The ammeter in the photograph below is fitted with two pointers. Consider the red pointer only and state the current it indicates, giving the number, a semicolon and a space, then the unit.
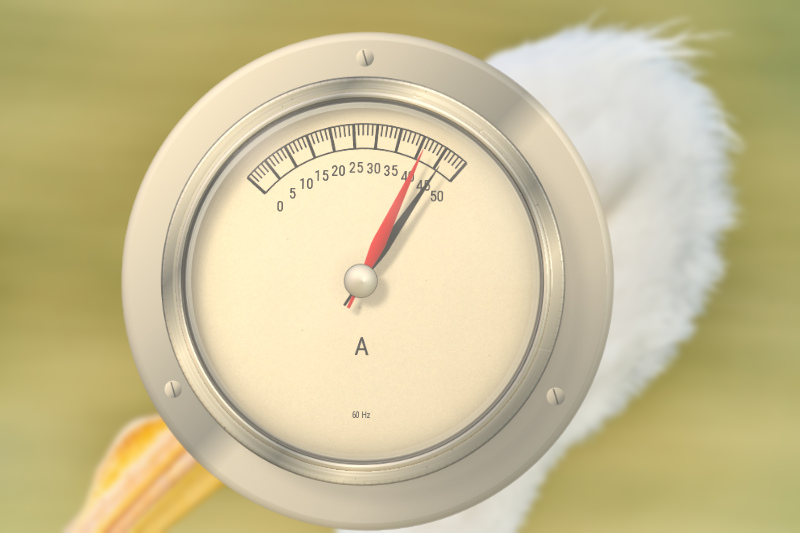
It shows 41; A
